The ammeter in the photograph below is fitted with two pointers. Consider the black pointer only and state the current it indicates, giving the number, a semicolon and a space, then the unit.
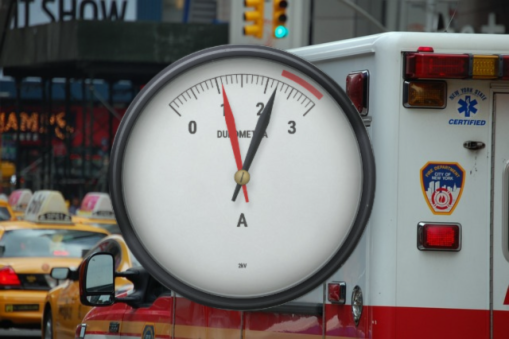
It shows 2.2; A
